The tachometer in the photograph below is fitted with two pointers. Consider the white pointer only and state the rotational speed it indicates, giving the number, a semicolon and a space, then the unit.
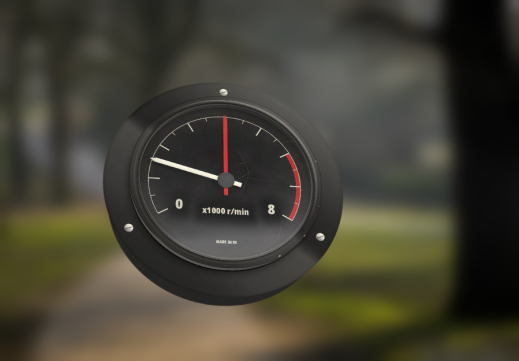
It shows 1500; rpm
